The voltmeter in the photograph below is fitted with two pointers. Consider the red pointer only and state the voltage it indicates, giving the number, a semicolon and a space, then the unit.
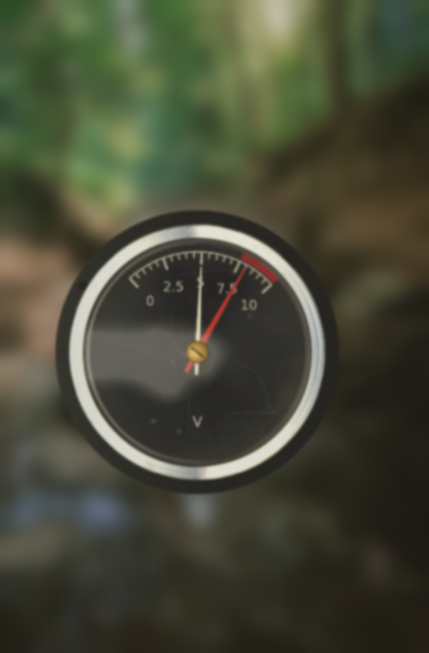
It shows 8; V
